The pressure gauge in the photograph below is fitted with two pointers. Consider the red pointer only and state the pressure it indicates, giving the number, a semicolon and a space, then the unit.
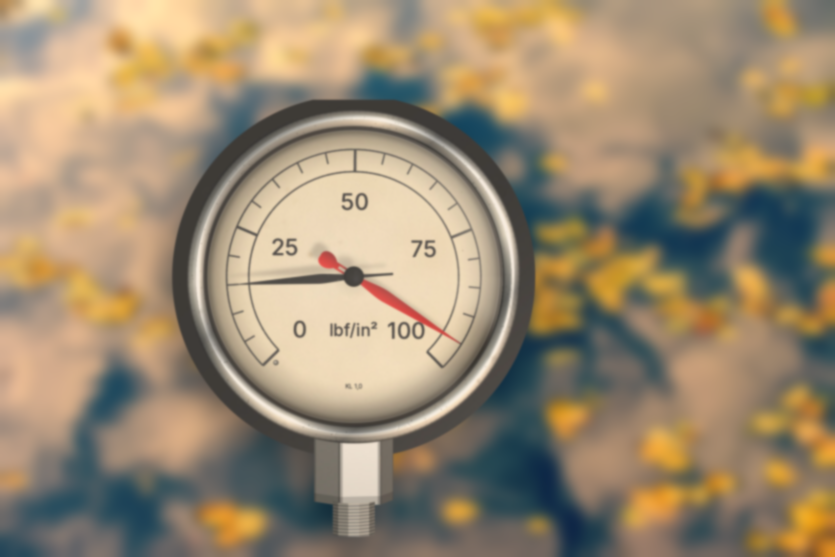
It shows 95; psi
